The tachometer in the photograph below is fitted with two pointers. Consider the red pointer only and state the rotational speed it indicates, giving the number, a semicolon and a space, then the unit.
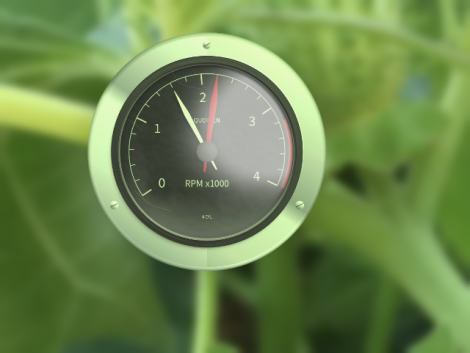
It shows 2200; rpm
